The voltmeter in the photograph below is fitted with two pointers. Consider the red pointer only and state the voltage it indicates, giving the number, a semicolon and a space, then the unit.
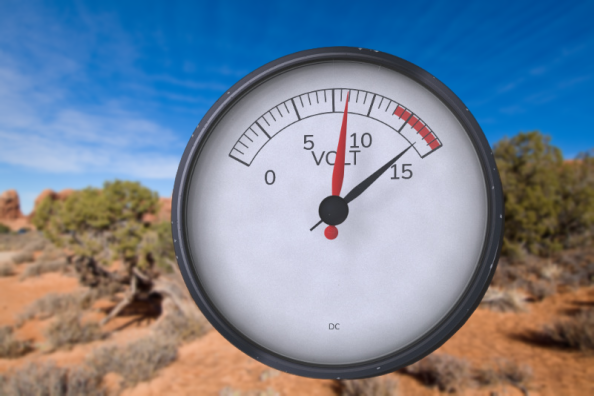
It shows 8.5; V
